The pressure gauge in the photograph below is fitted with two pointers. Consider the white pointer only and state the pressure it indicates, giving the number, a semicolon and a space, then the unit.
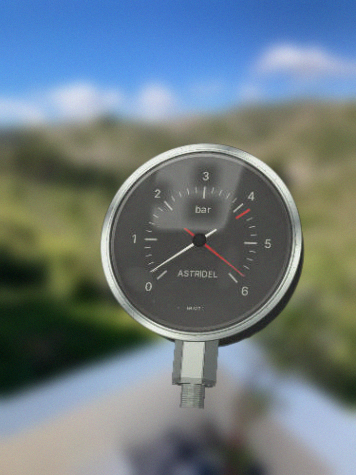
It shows 0.2; bar
